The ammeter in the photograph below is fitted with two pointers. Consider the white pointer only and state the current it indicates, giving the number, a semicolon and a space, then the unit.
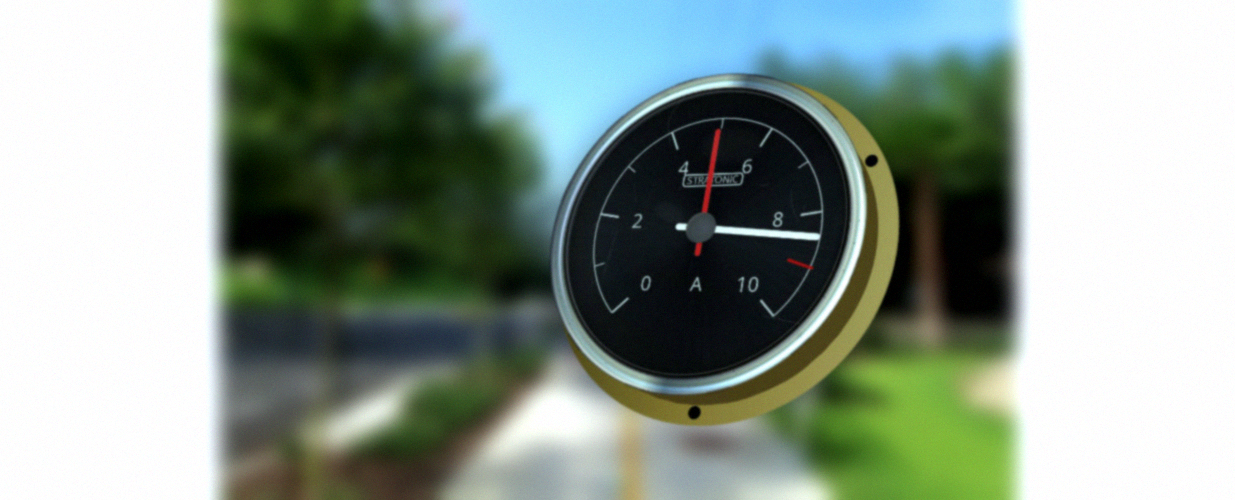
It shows 8.5; A
